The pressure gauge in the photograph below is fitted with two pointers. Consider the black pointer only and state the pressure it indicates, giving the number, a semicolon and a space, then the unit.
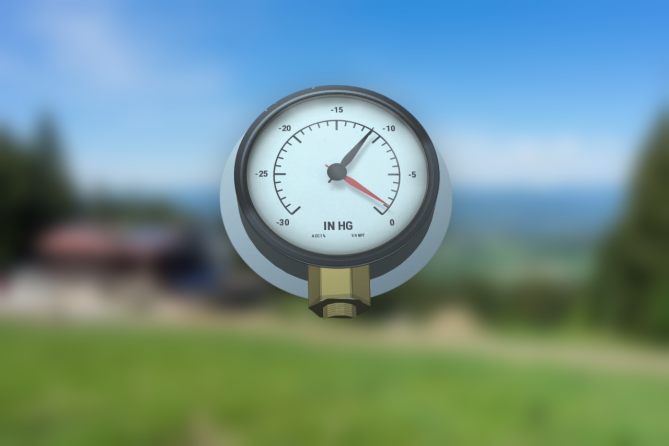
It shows -11; inHg
